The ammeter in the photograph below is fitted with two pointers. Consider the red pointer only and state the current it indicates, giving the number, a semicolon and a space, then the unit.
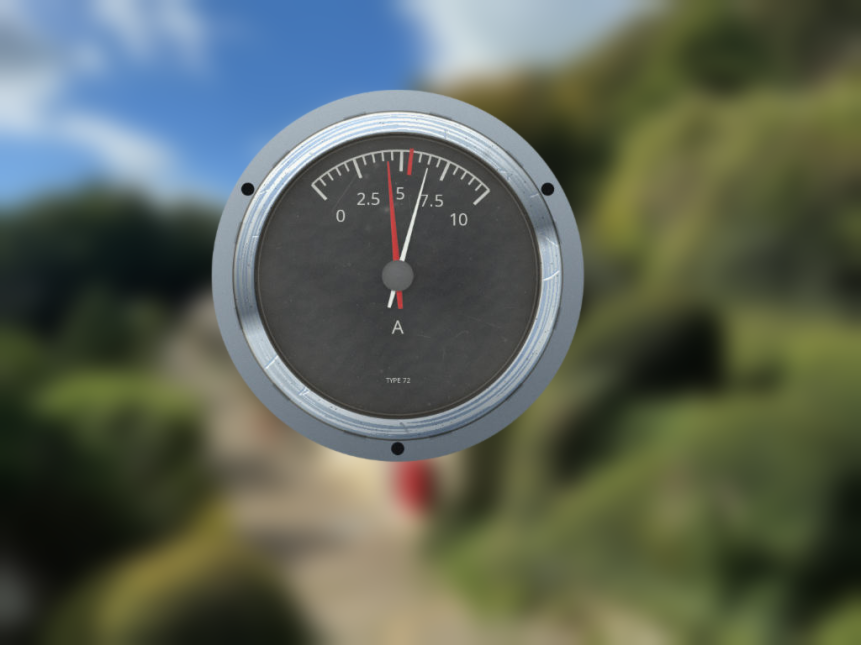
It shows 4.25; A
